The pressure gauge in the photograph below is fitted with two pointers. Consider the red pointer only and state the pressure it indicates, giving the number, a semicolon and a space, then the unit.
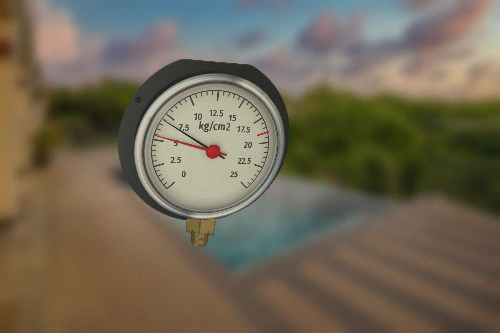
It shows 5.5; kg/cm²
